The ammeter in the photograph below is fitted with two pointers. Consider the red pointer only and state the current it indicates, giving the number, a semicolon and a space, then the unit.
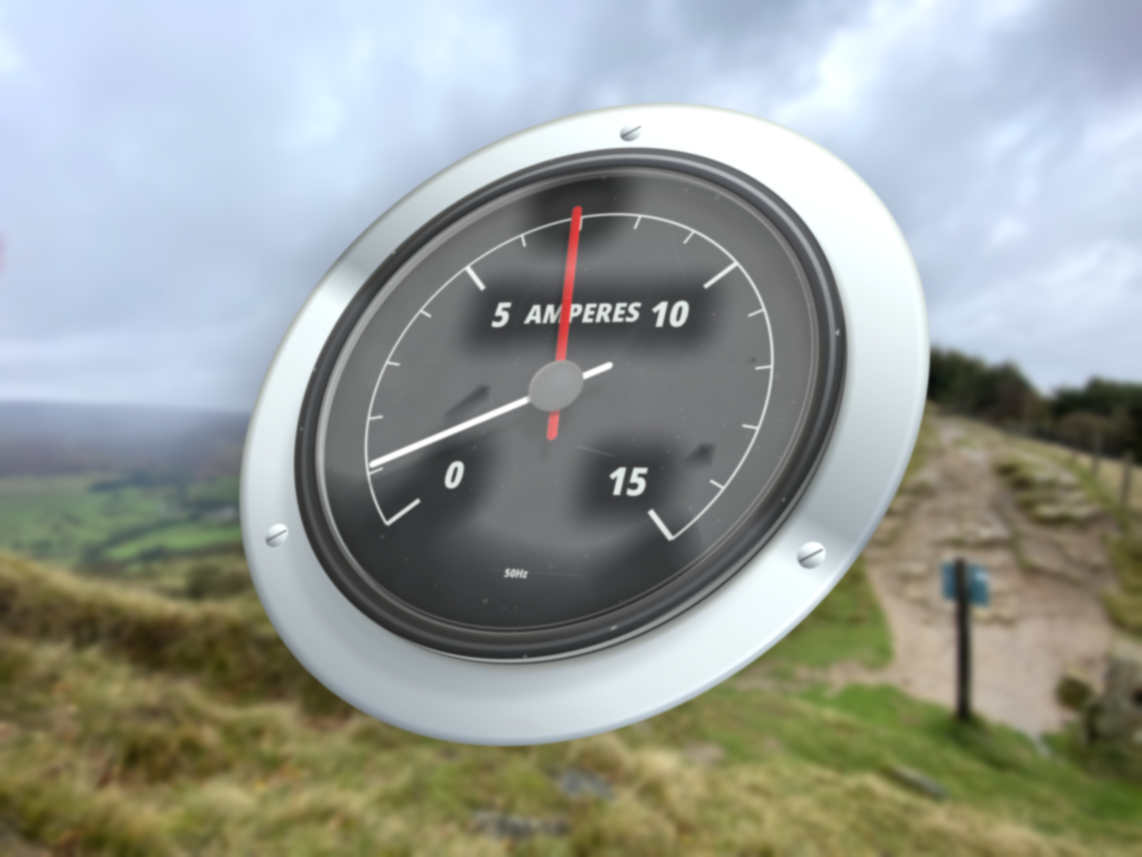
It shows 7; A
